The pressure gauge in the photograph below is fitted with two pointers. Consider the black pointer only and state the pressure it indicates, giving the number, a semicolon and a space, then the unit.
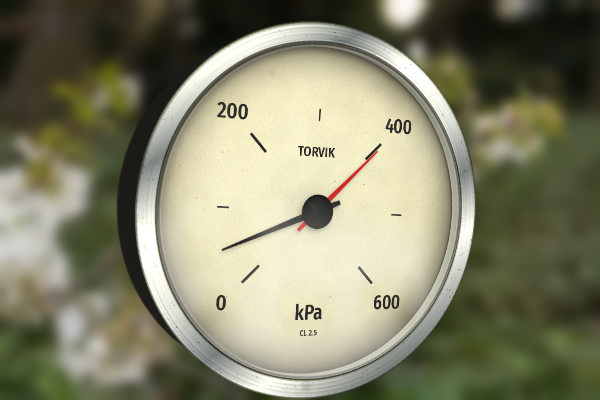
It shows 50; kPa
